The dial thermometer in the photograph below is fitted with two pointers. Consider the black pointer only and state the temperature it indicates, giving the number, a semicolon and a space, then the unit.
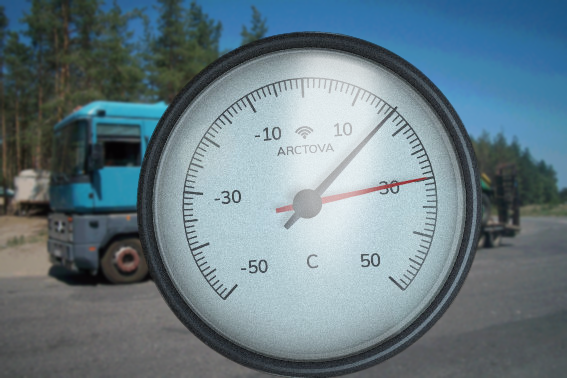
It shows 17; °C
